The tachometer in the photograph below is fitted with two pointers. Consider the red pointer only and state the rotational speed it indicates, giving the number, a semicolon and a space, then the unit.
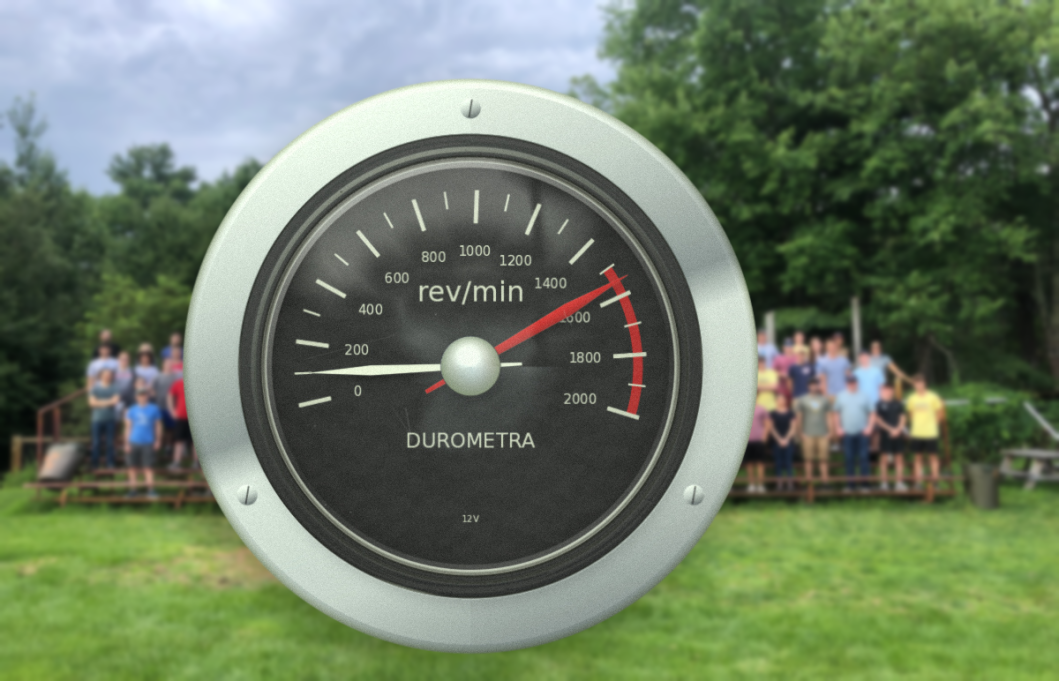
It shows 1550; rpm
